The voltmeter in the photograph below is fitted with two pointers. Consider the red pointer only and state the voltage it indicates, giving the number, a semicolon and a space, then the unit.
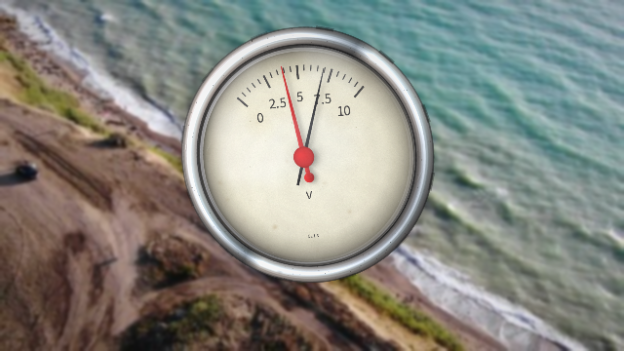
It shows 4; V
